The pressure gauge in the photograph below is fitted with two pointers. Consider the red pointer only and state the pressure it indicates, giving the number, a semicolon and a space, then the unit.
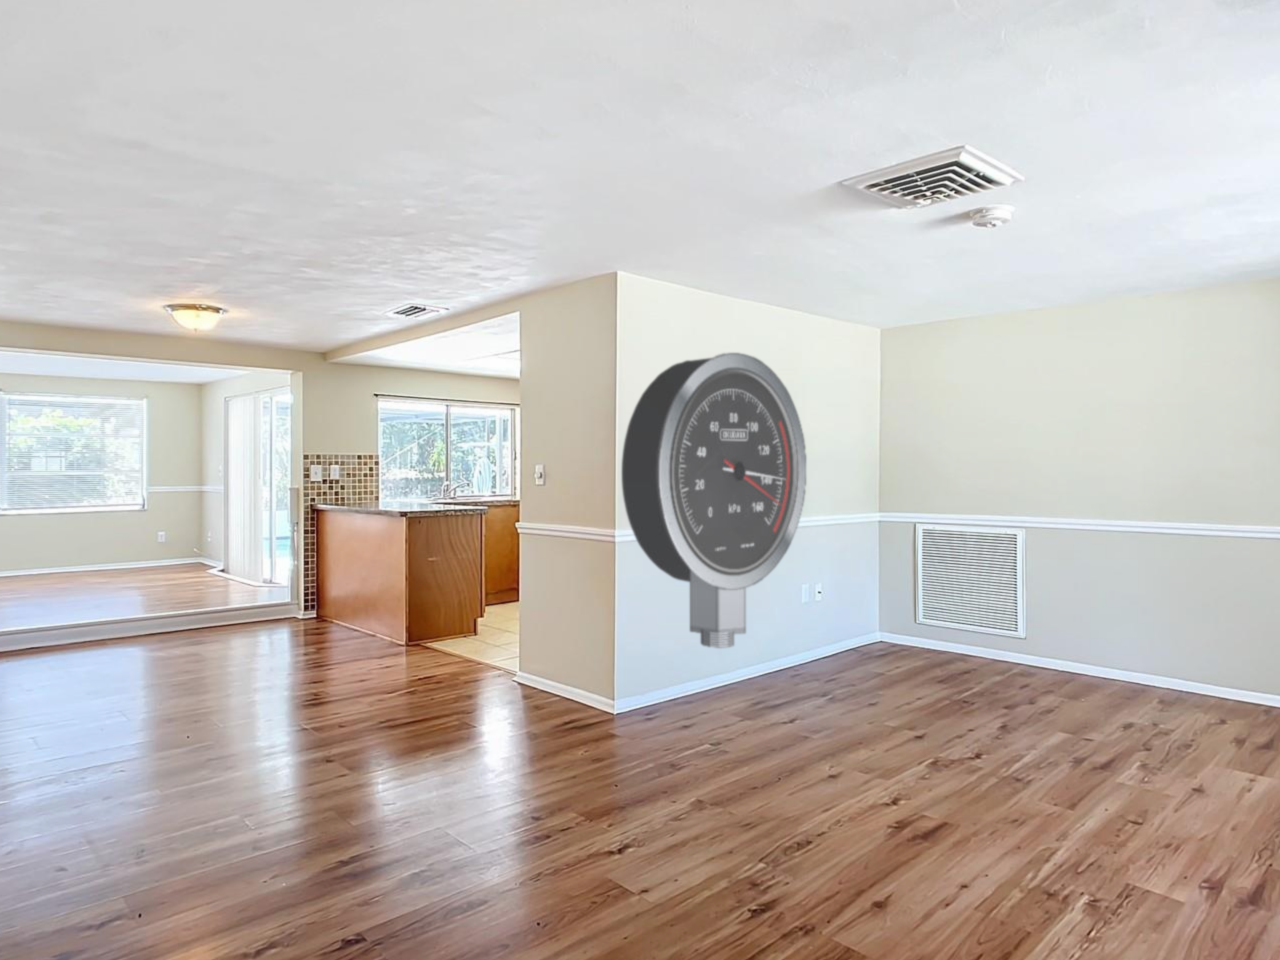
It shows 150; kPa
